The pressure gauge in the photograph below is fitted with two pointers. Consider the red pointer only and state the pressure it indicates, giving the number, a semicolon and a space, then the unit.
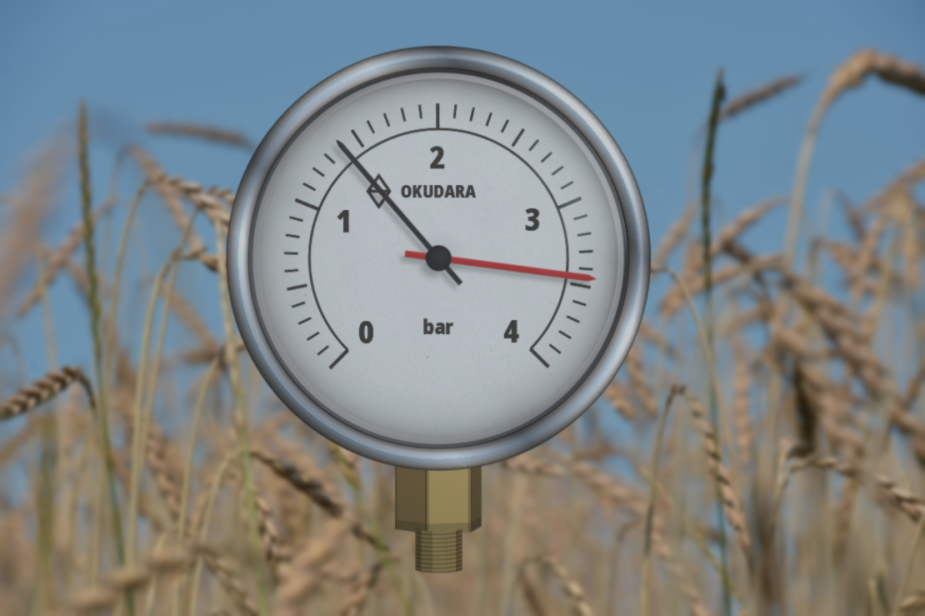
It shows 3.45; bar
